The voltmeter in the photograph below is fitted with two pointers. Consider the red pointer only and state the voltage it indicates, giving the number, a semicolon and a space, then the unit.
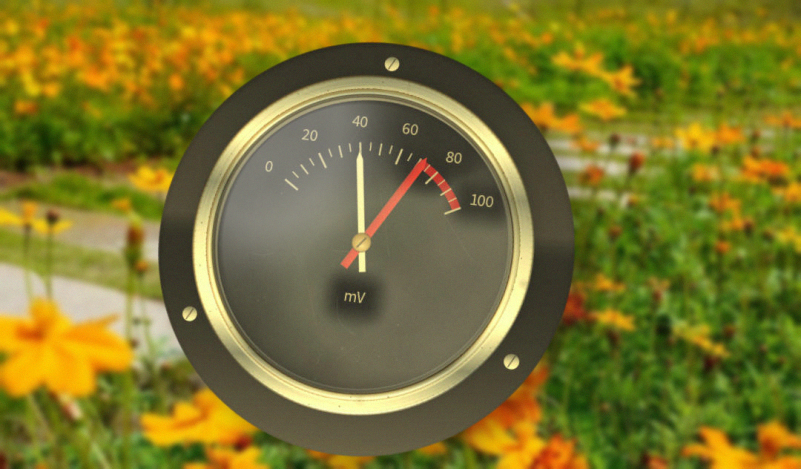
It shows 72.5; mV
